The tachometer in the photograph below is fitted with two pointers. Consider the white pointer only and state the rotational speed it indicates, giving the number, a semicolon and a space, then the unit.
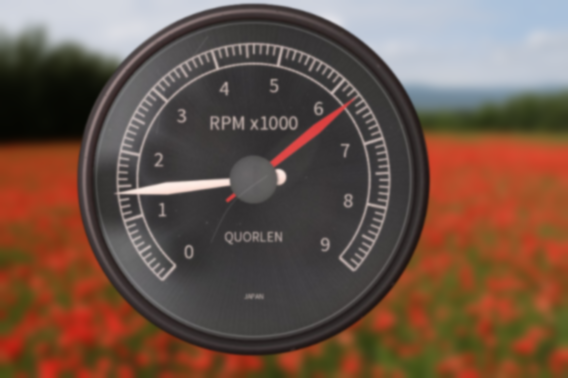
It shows 1400; rpm
